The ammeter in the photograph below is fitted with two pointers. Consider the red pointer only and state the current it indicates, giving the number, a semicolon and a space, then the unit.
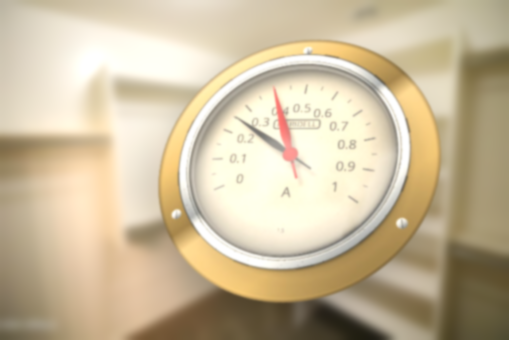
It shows 0.4; A
